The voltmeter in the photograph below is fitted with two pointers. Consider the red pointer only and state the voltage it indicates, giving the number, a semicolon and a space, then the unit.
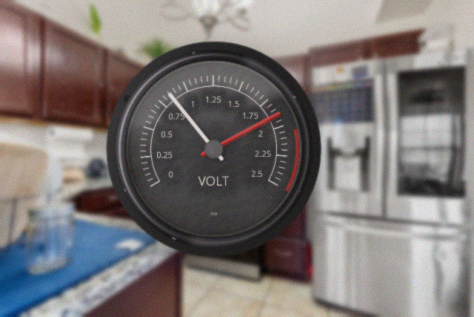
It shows 1.9; V
